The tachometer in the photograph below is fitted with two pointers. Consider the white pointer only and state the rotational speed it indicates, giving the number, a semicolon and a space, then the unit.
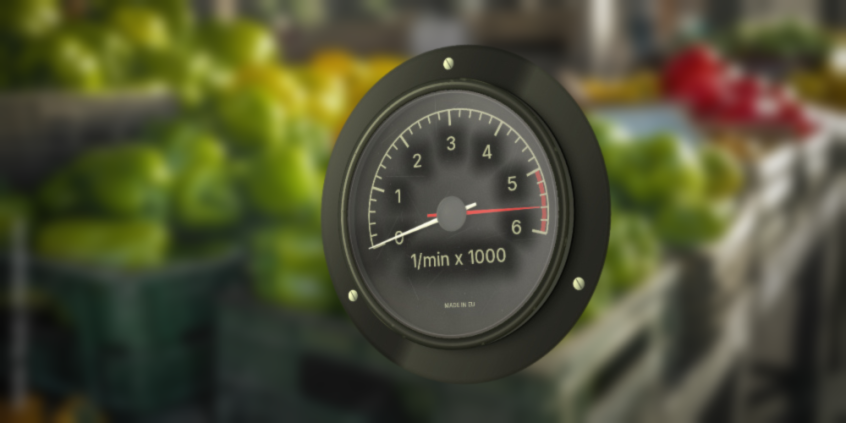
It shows 0; rpm
